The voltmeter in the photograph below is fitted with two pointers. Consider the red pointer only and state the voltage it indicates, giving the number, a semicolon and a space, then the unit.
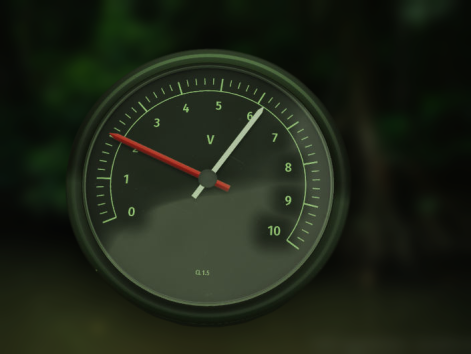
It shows 2; V
